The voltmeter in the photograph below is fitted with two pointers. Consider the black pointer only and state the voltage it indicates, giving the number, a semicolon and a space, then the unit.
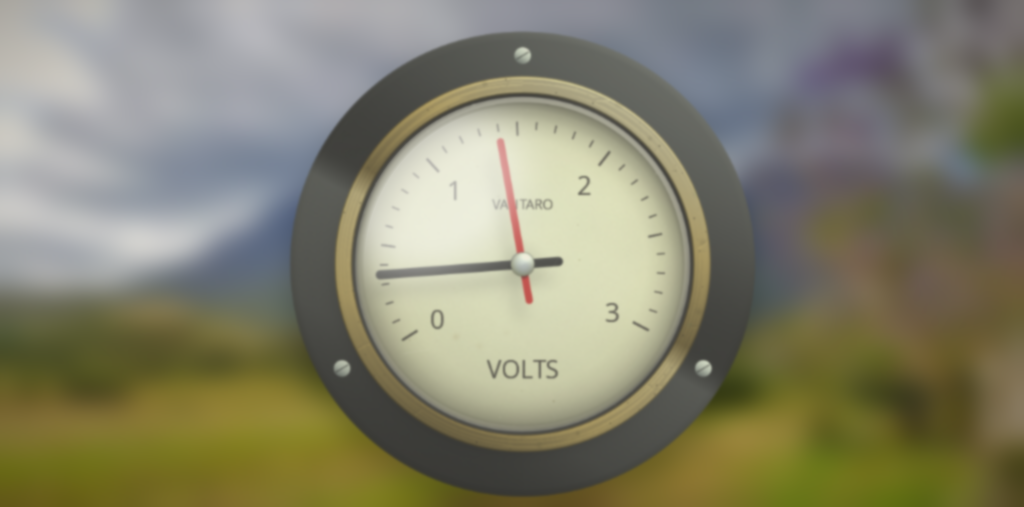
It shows 0.35; V
